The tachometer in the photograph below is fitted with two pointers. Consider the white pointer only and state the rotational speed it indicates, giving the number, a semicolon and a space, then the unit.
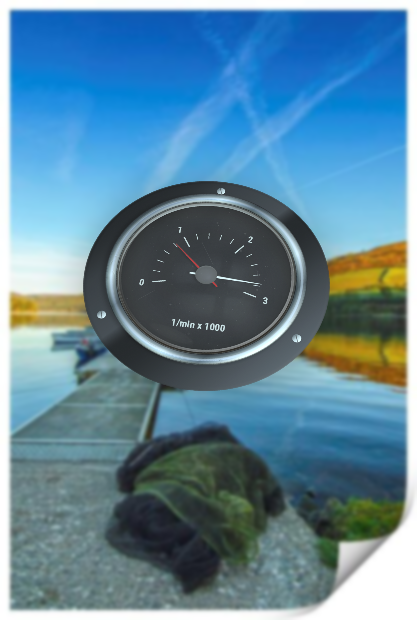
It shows 2800; rpm
